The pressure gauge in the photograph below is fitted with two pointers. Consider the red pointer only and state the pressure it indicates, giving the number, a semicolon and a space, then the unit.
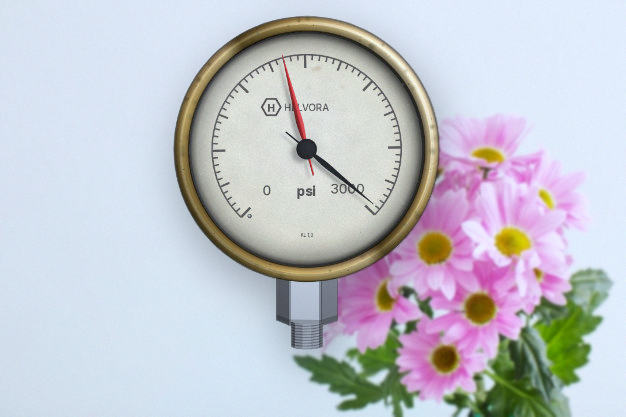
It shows 1350; psi
